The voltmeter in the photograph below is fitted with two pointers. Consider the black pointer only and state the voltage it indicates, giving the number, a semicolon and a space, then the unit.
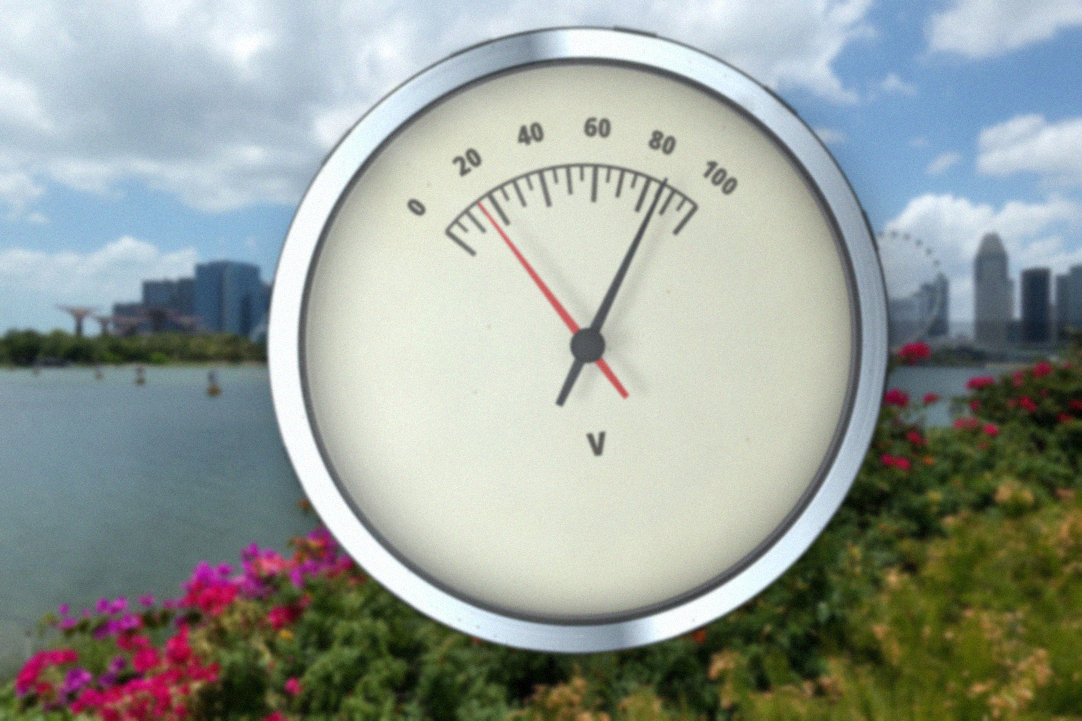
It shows 85; V
